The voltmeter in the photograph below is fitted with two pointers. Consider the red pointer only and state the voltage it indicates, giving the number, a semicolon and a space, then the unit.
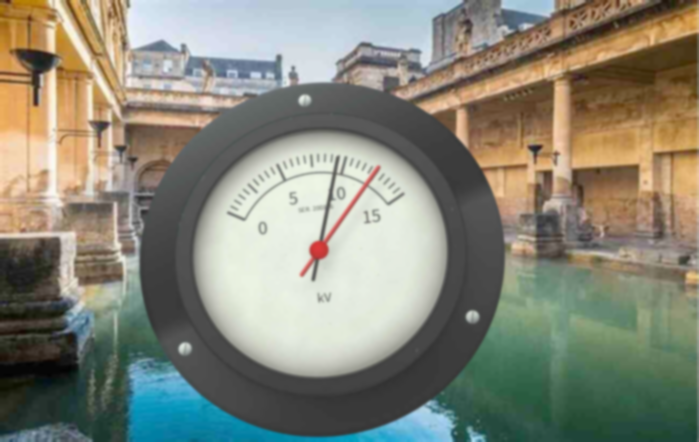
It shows 12.5; kV
